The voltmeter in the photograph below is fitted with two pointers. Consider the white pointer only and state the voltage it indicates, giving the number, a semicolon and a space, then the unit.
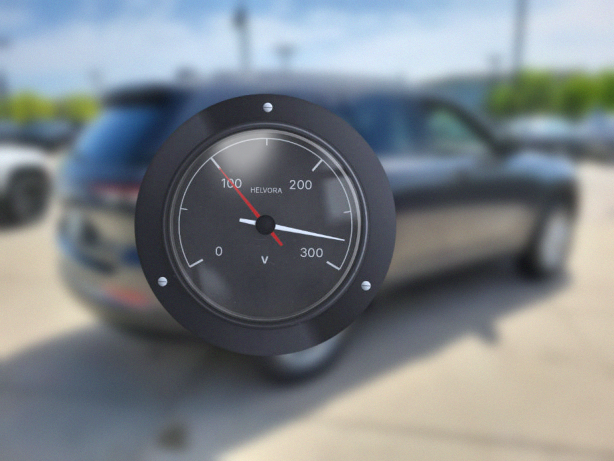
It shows 275; V
